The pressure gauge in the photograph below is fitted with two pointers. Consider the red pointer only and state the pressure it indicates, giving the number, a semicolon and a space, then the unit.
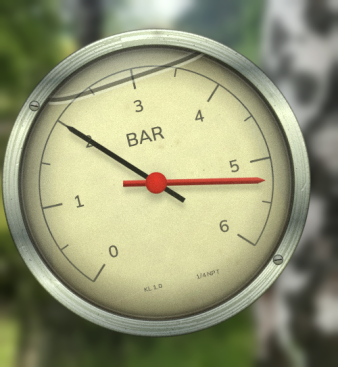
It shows 5.25; bar
